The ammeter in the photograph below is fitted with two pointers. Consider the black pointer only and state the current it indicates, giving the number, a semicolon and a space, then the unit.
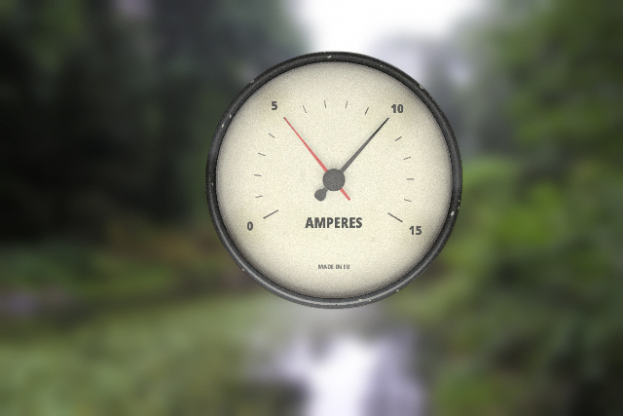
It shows 10; A
